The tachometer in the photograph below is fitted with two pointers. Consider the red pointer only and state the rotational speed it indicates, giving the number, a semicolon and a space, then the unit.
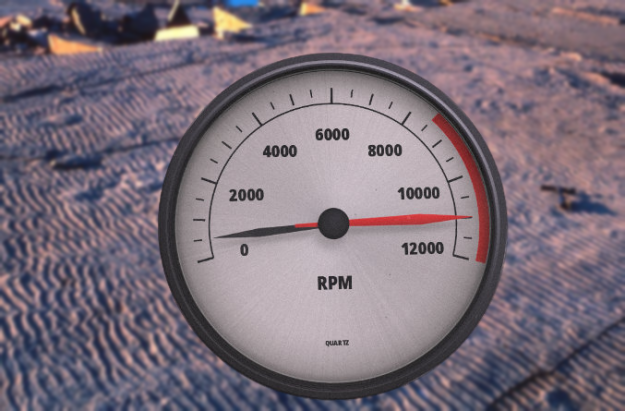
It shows 11000; rpm
